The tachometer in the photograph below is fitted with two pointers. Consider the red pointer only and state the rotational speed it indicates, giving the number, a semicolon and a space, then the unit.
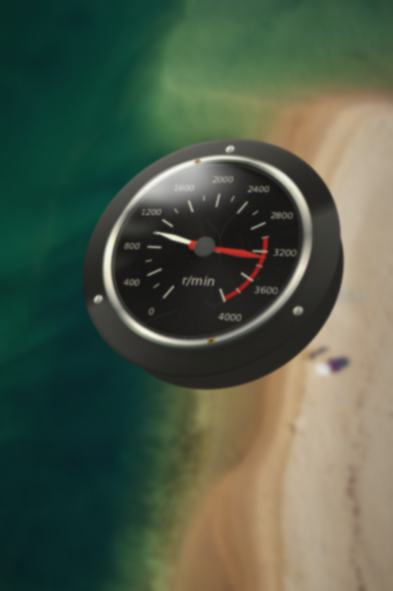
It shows 3300; rpm
